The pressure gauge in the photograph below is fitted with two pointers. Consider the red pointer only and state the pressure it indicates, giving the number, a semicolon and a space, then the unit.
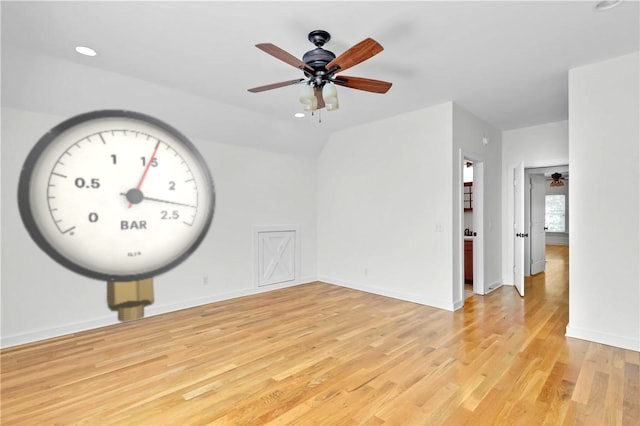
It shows 1.5; bar
